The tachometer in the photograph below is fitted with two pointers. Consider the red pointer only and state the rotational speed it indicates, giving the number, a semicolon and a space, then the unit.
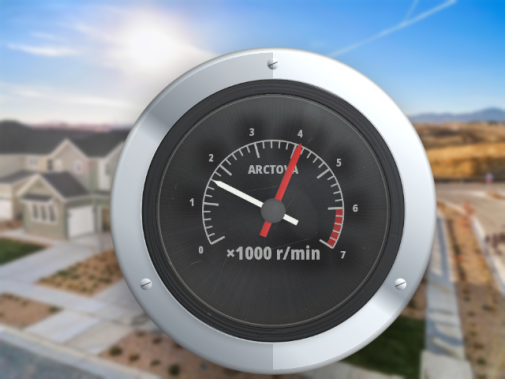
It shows 4100; rpm
